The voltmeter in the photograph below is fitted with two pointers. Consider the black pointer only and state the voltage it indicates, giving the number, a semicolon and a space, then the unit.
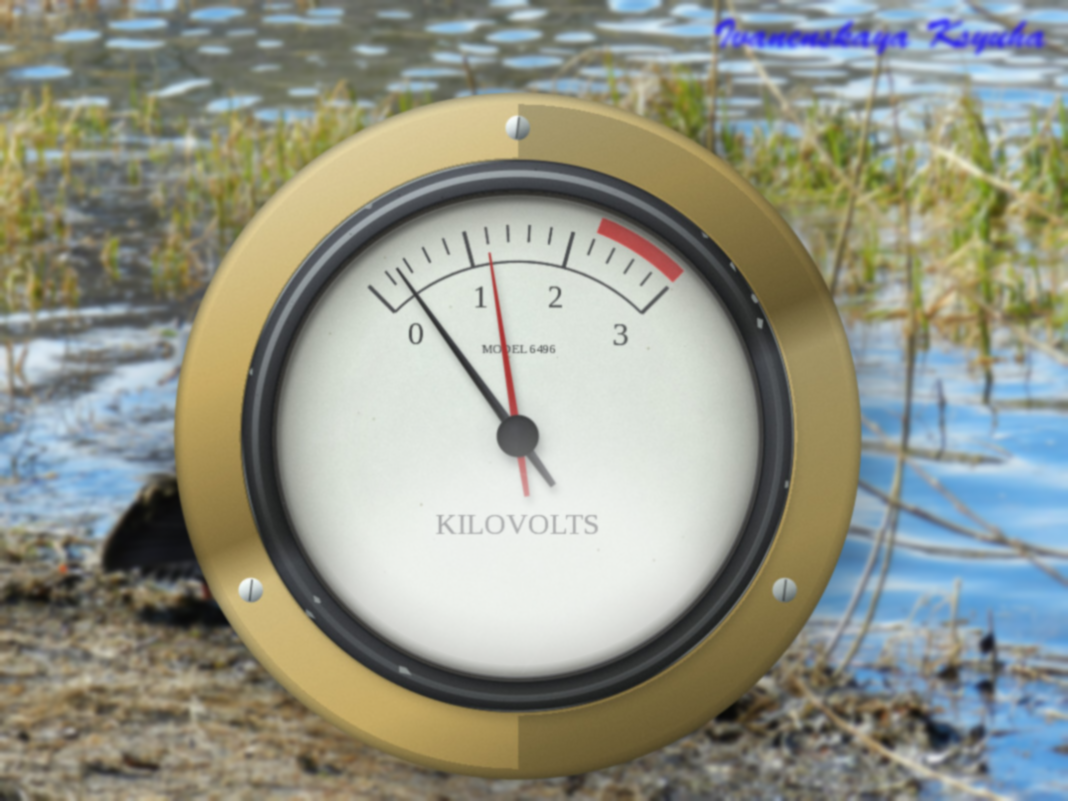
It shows 0.3; kV
